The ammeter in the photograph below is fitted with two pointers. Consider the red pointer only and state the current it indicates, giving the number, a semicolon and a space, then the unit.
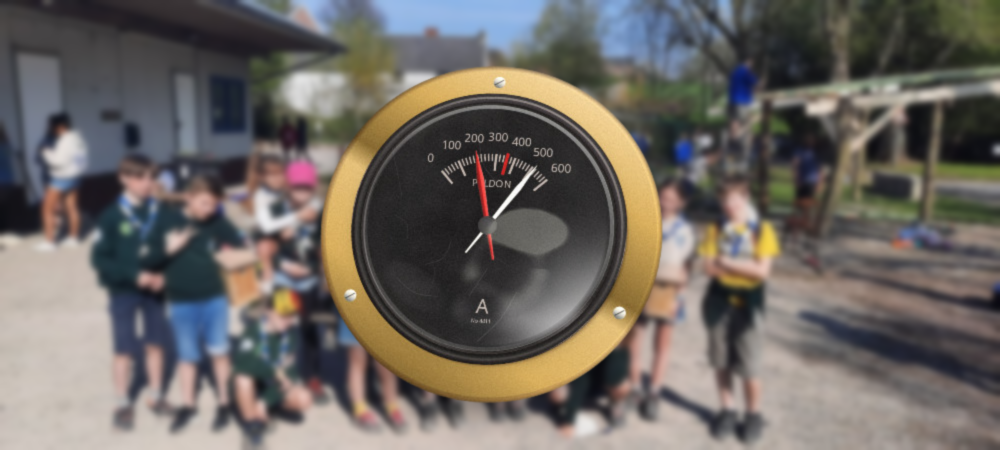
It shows 200; A
